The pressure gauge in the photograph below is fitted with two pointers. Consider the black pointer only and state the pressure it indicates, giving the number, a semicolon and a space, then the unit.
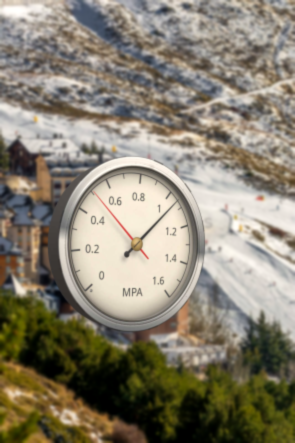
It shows 1.05; MPa
